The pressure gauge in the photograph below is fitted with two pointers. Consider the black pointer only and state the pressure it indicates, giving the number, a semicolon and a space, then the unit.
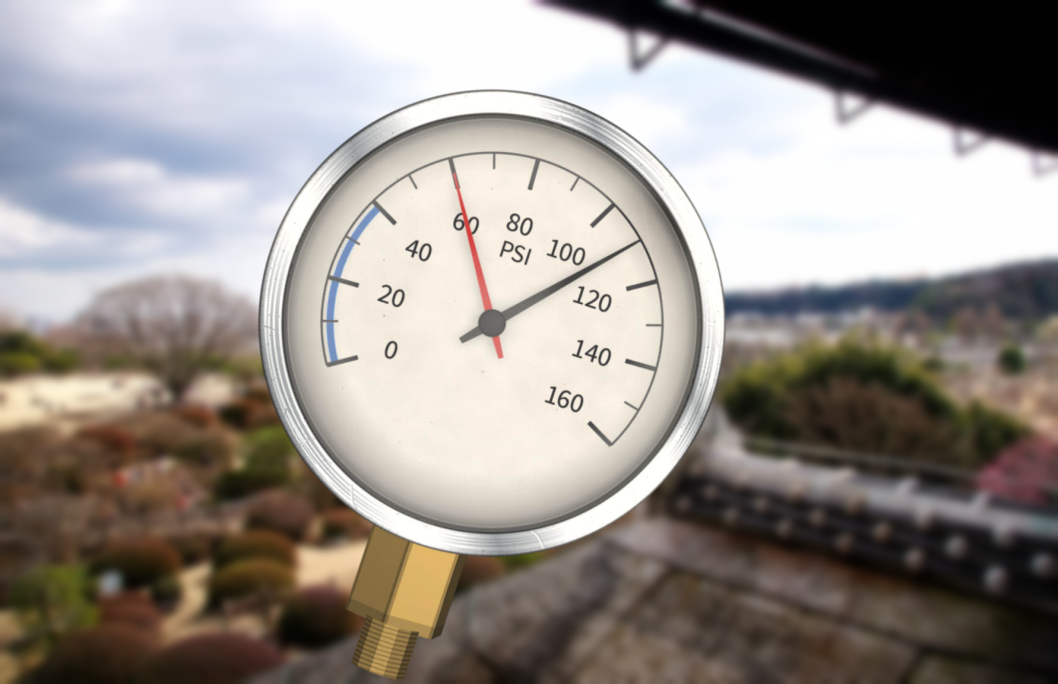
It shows 110; psi
